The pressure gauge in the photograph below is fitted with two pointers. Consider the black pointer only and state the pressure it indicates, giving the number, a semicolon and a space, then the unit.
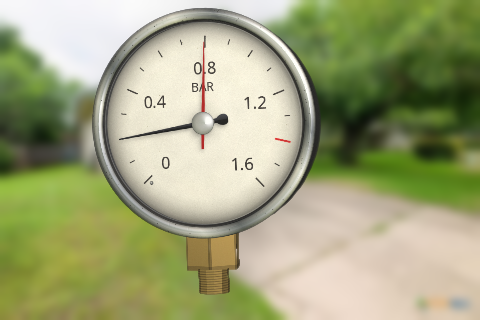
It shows 0.2; bar
